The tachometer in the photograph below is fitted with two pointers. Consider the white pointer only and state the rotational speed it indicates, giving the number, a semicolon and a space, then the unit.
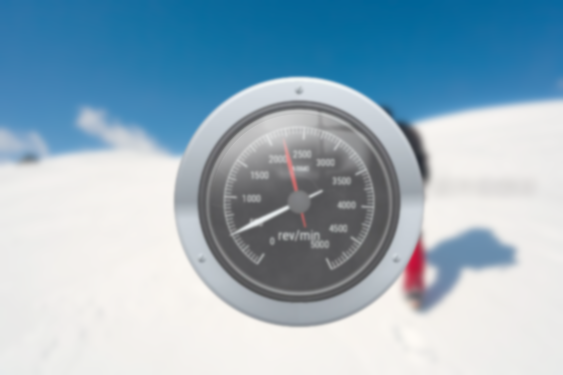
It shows 500; rpm
